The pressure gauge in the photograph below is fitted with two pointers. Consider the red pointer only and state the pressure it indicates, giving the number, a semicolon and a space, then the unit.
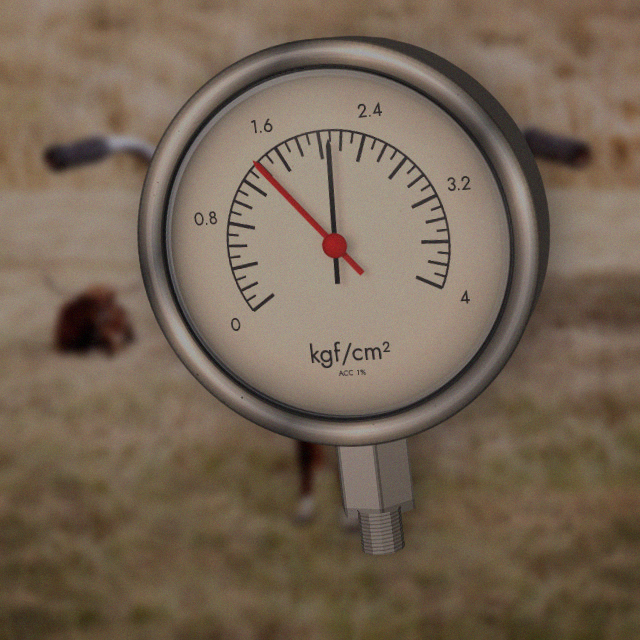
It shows 1.4; kg/cm²
